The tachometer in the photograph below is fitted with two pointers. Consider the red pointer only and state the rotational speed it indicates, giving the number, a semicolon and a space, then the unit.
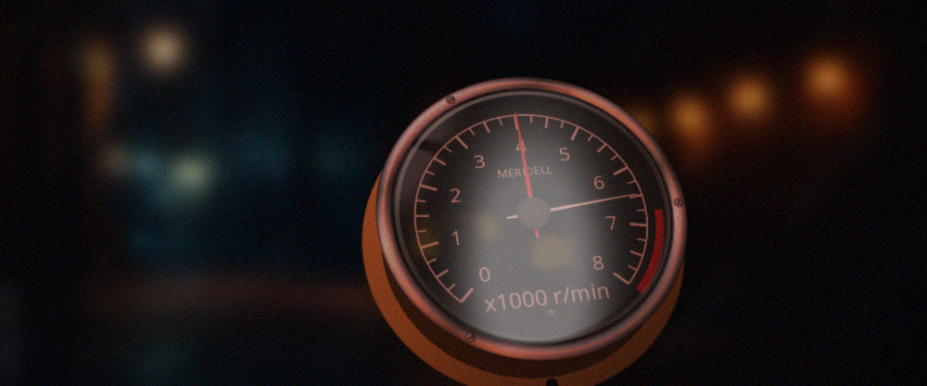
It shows 4000; rpm
